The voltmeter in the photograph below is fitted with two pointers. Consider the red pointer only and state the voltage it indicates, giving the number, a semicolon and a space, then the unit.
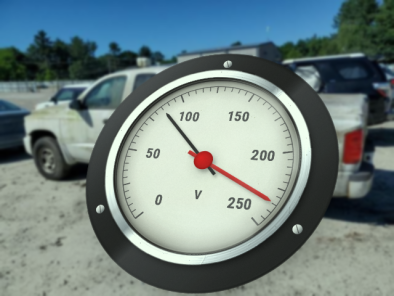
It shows 235; V
